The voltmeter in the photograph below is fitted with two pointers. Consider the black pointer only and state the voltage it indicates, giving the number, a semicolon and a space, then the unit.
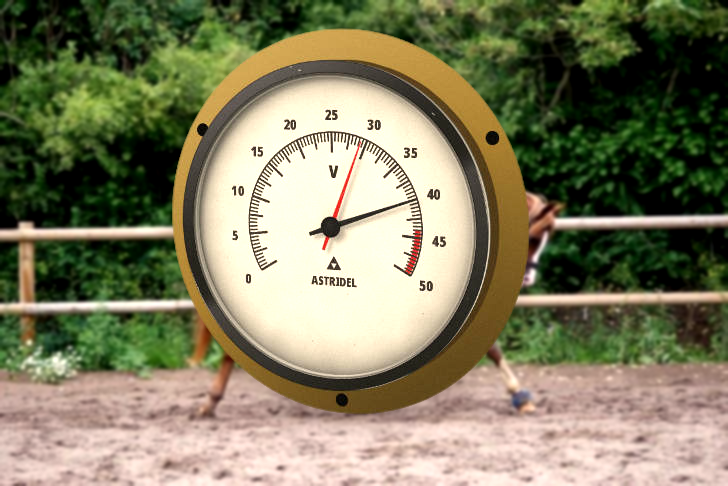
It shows 40; V
